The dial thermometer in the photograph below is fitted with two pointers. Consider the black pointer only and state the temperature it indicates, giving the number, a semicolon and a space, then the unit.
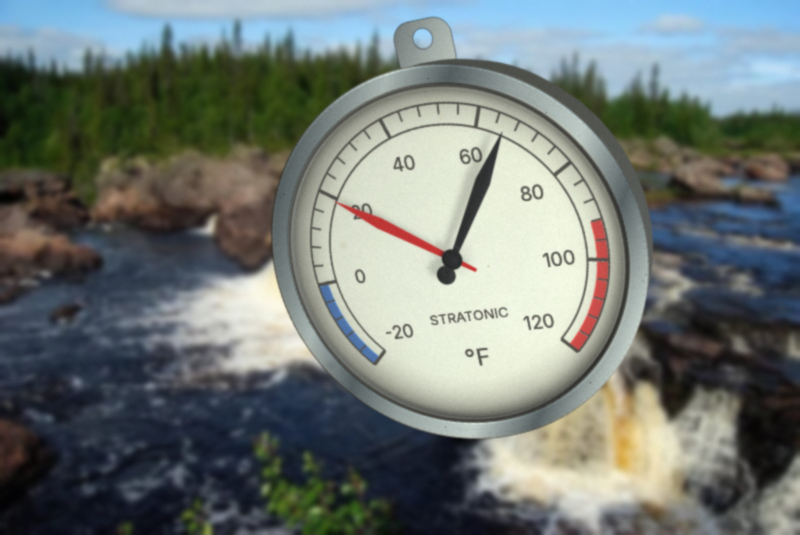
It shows 66; °F
